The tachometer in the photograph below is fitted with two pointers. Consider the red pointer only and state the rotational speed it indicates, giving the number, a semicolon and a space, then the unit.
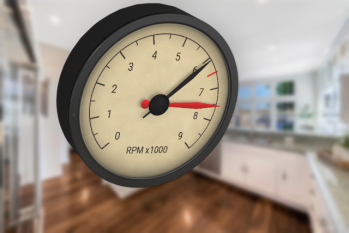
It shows 7500; rpm
